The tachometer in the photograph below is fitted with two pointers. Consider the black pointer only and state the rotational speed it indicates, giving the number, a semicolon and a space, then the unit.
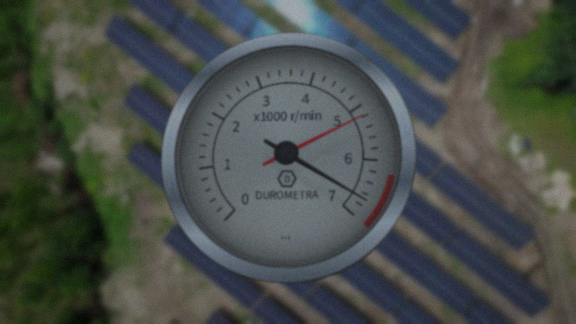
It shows 6700; rpm
